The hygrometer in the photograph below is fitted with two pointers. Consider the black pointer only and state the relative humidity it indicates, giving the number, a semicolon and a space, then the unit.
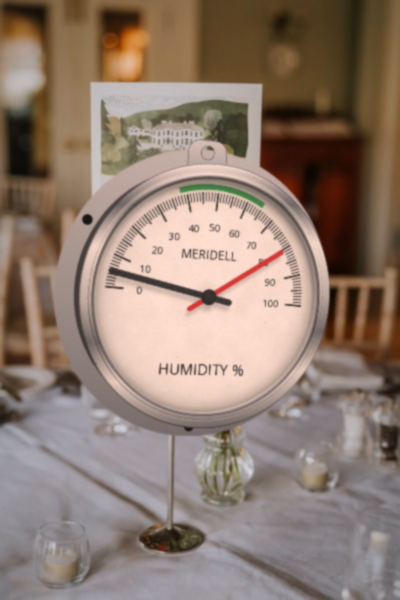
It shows 5; %
